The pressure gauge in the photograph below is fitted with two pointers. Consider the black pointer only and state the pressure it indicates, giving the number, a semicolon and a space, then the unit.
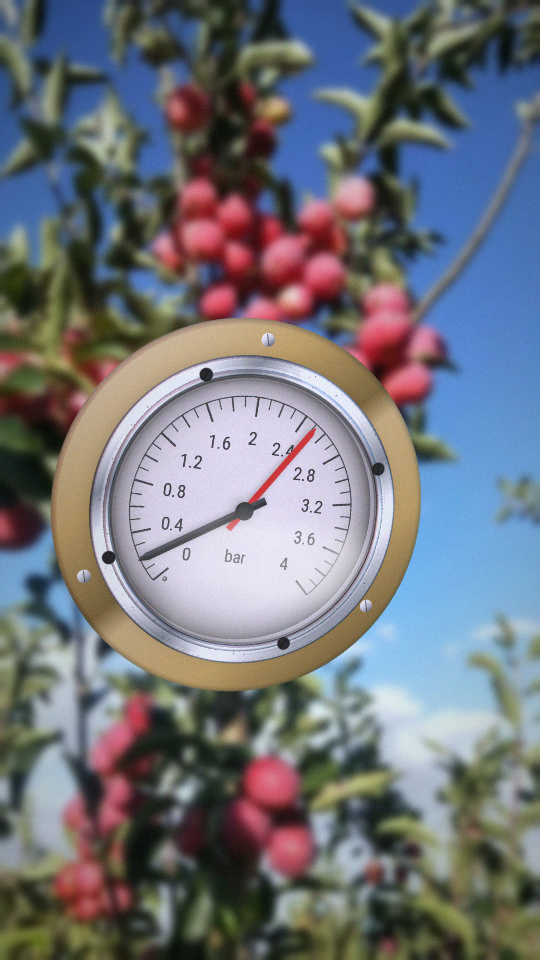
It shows 0.2; bar
